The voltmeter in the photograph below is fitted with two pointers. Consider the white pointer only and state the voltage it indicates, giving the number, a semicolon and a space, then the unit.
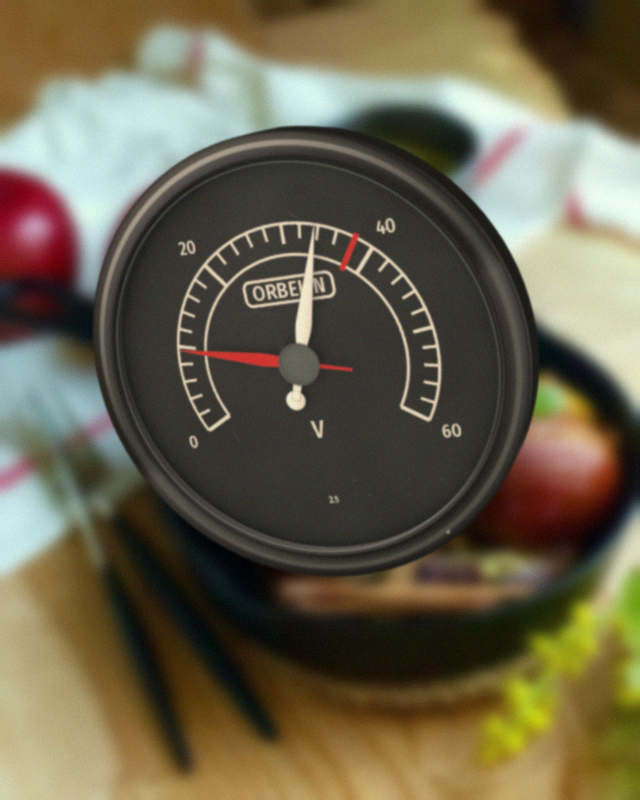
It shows 34; V
